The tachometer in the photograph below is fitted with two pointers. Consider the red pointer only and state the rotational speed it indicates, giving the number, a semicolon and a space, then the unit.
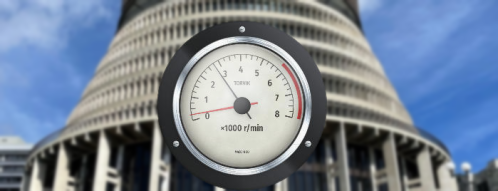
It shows 250; rpm
